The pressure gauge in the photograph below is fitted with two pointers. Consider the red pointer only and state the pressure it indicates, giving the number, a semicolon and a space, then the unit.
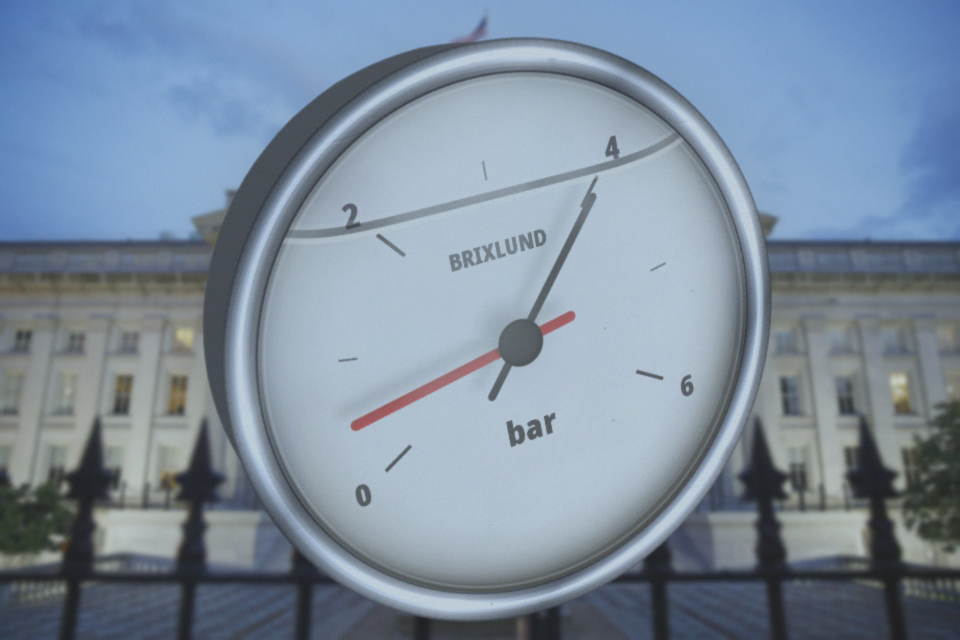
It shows 0.5; bar
